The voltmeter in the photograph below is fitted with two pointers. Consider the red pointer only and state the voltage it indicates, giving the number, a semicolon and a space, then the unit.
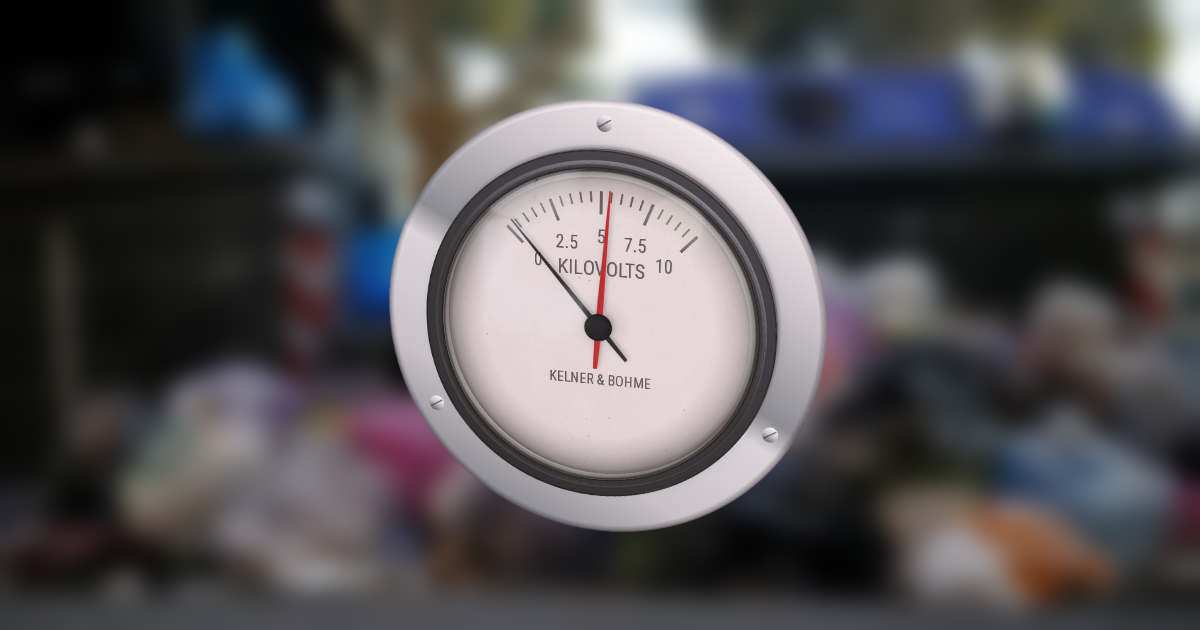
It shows 5.5; kV
